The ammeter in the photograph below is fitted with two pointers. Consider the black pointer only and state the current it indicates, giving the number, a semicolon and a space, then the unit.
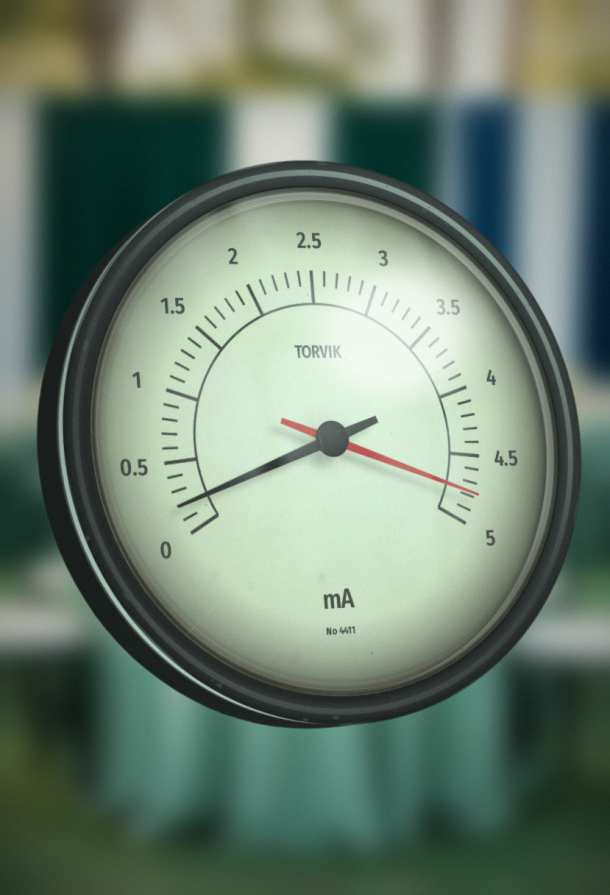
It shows 0.2; mA
